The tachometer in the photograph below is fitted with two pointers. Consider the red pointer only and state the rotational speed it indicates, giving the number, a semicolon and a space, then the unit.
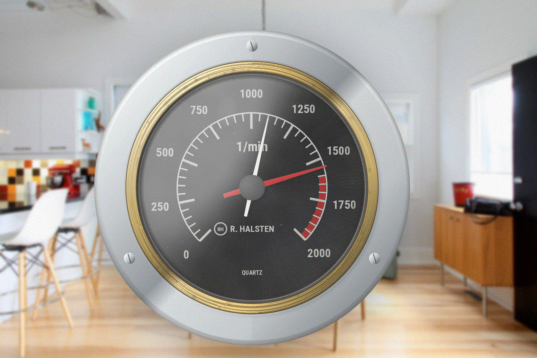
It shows 1550; rpm
